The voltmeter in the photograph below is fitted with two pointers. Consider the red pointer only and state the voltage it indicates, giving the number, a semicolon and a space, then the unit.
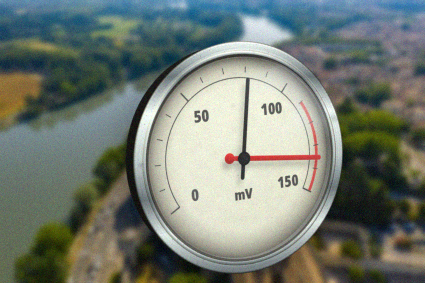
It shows 135; mV
